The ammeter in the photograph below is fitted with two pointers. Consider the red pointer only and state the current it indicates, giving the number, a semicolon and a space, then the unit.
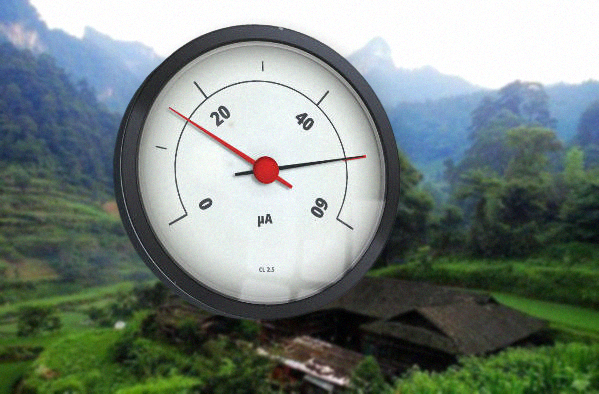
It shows 15; µA
